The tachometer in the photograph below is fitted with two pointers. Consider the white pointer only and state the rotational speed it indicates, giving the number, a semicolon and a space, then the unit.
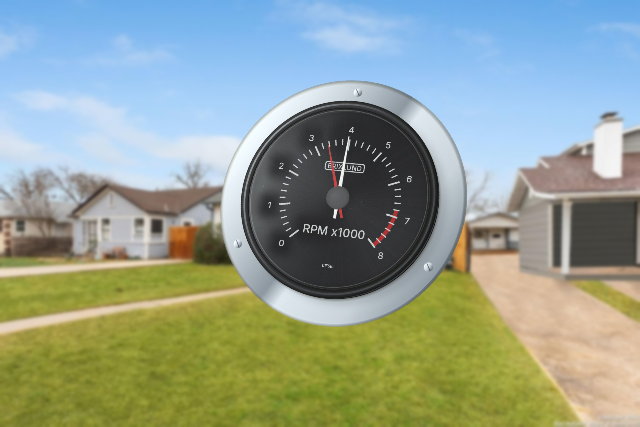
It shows 4000; rpm
